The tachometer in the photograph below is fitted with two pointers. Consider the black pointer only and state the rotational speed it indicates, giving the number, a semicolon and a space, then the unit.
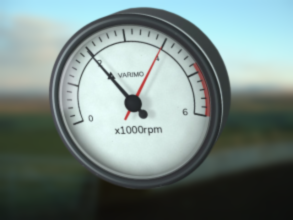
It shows 2000; rpm
